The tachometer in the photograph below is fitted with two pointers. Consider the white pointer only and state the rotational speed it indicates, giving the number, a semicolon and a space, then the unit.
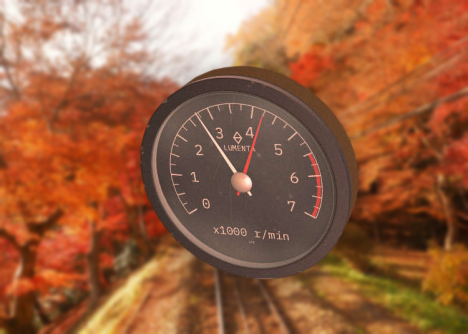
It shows 2750; rpm
